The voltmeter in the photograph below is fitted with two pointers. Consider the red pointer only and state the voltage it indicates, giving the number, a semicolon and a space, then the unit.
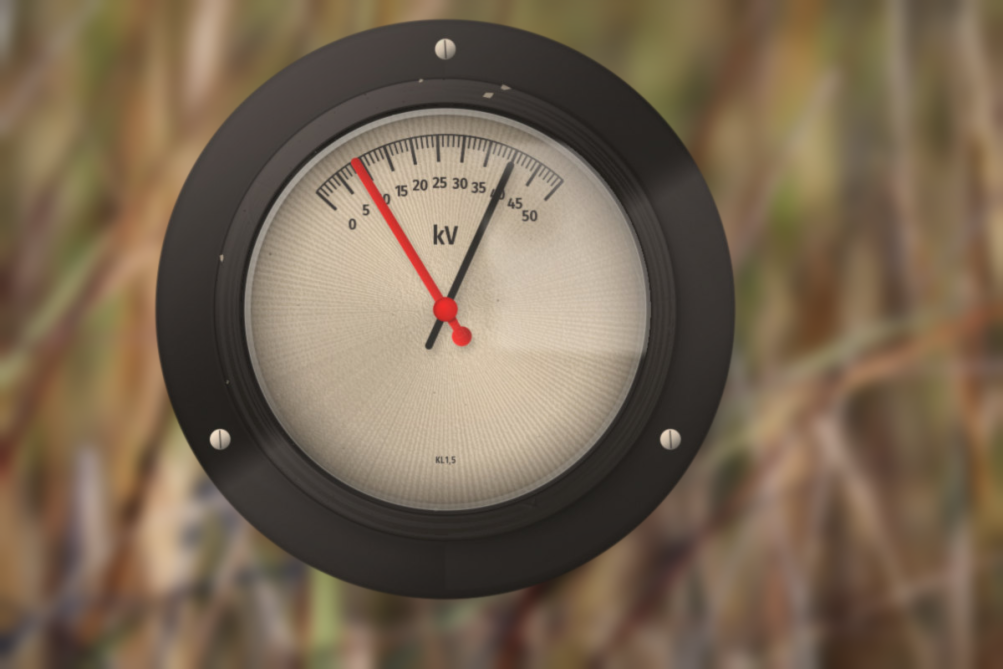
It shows 9; kV
